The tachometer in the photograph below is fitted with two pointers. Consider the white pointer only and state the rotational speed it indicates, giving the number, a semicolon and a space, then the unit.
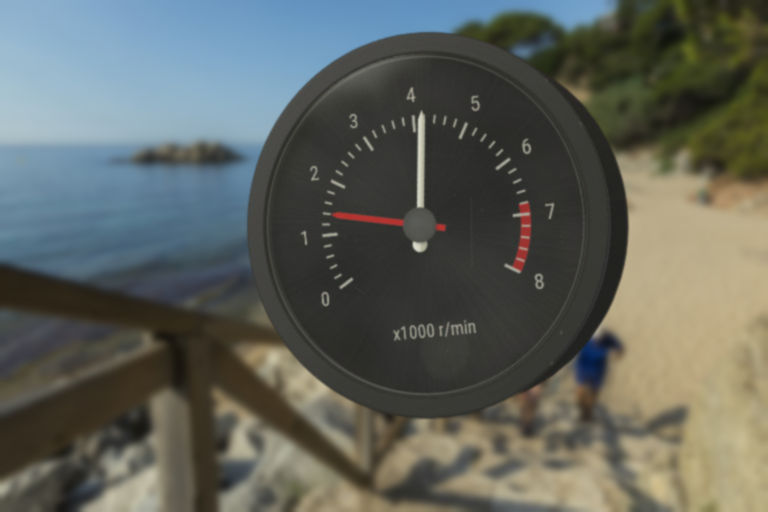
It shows 4200; rpm
